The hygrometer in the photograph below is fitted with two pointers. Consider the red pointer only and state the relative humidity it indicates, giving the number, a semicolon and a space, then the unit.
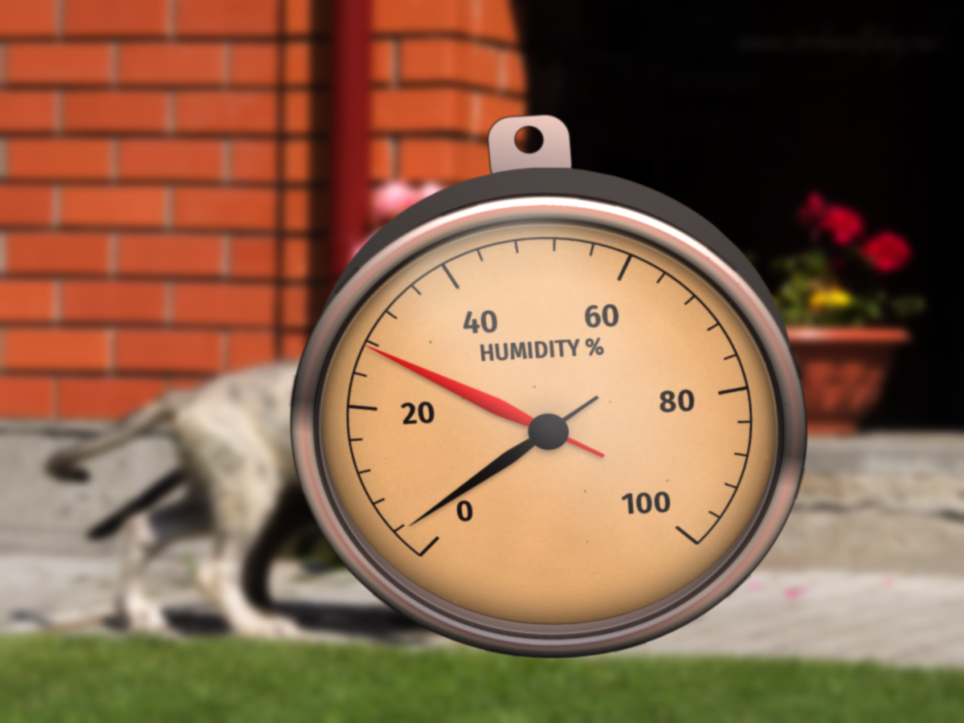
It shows 28; %
